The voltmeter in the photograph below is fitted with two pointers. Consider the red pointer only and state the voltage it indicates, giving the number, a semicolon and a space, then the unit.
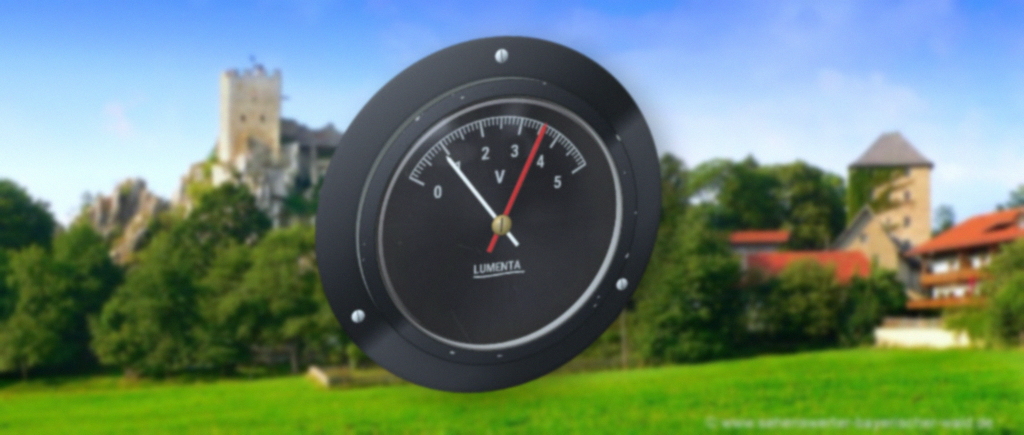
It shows 3.5; V
